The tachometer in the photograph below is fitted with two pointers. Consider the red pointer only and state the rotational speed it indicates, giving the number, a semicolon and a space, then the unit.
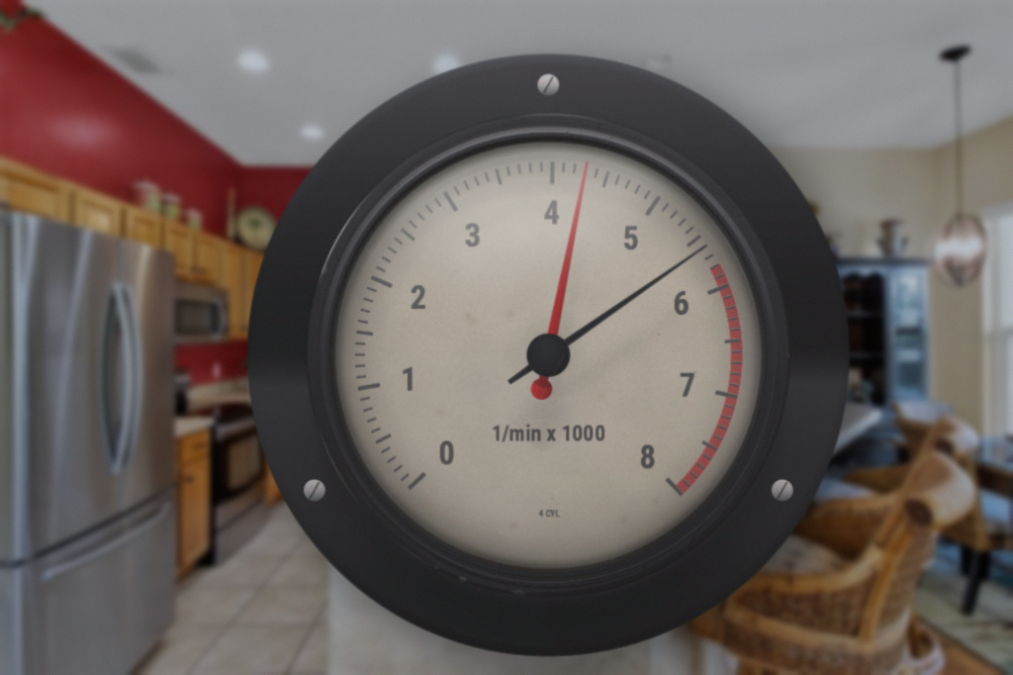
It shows 4300; rpm
